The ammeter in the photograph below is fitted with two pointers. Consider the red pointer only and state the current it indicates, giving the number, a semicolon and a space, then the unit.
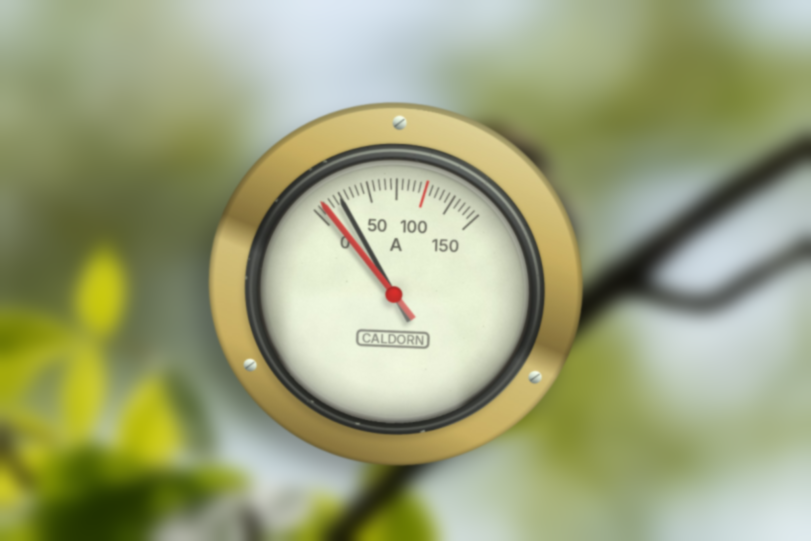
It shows 10; A
